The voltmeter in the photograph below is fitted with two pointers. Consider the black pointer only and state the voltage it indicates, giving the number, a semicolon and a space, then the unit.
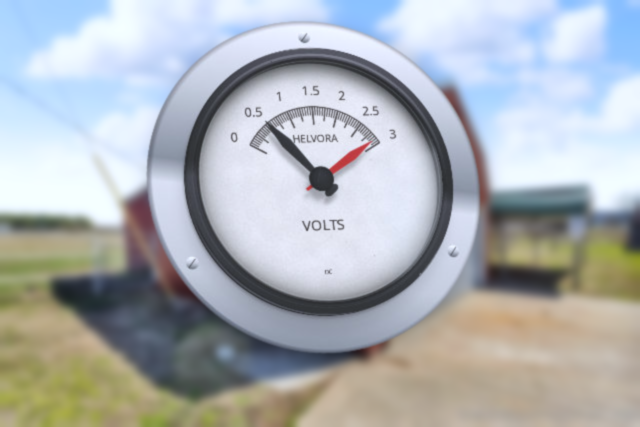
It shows 0.5; V
